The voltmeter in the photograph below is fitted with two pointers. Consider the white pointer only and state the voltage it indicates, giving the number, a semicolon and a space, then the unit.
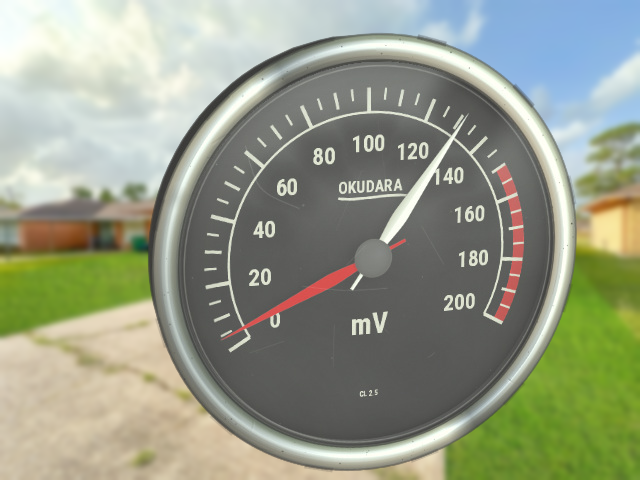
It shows 130; mV
